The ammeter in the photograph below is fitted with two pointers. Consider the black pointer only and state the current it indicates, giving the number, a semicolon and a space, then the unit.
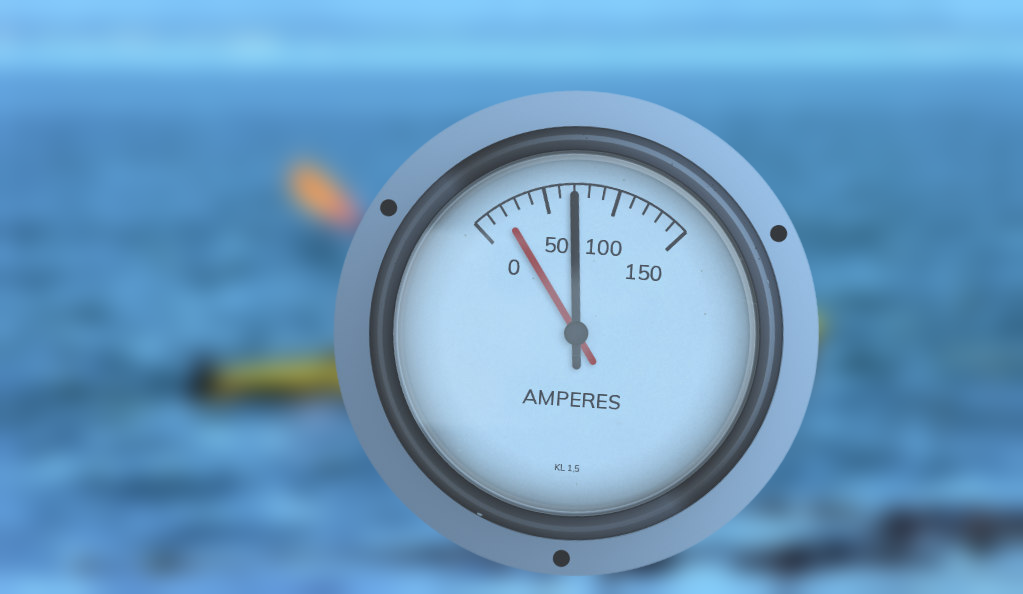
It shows 70; A
